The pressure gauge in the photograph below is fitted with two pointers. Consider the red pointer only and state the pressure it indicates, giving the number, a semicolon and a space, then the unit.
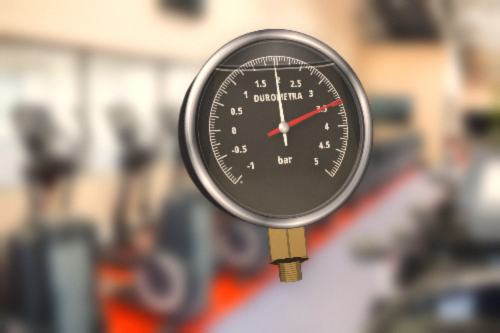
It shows 3.5; bar
